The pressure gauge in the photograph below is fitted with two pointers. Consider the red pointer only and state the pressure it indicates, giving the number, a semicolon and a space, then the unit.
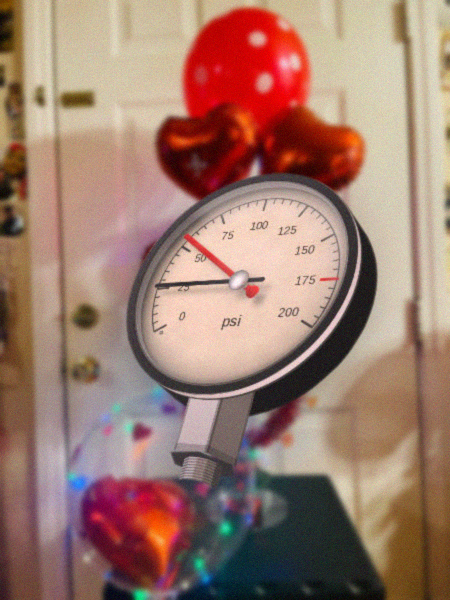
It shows 55; psi
